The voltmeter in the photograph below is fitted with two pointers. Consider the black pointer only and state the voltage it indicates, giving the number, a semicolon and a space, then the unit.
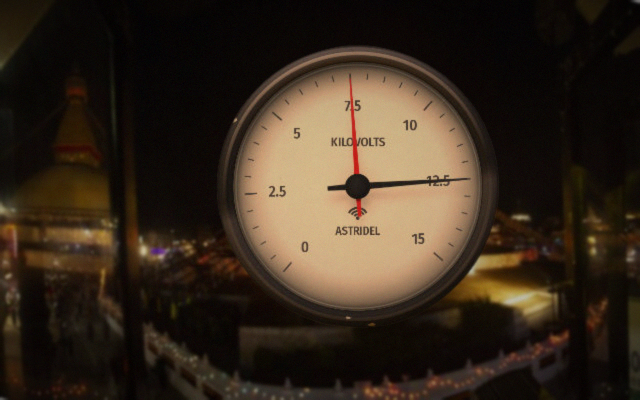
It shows 12.5; kV
